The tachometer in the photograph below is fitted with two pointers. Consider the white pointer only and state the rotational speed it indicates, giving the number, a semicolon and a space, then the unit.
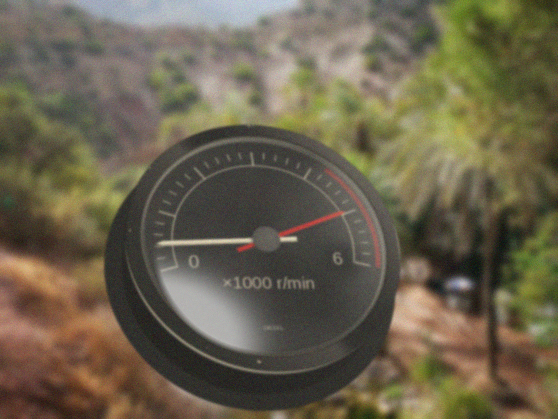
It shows 400; rpm
